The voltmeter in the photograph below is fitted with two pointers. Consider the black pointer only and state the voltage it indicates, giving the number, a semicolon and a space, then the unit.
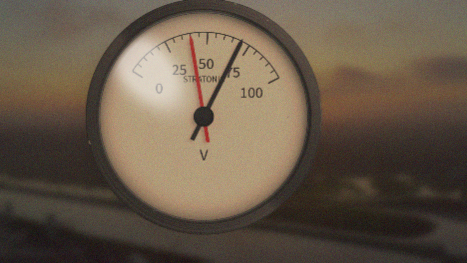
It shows 70; V
